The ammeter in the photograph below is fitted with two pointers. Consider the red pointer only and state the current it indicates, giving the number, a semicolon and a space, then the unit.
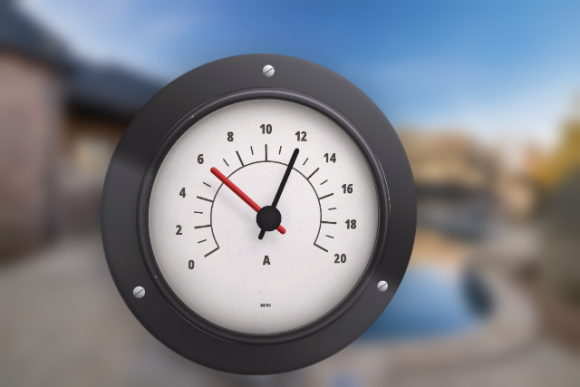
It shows 6; A
